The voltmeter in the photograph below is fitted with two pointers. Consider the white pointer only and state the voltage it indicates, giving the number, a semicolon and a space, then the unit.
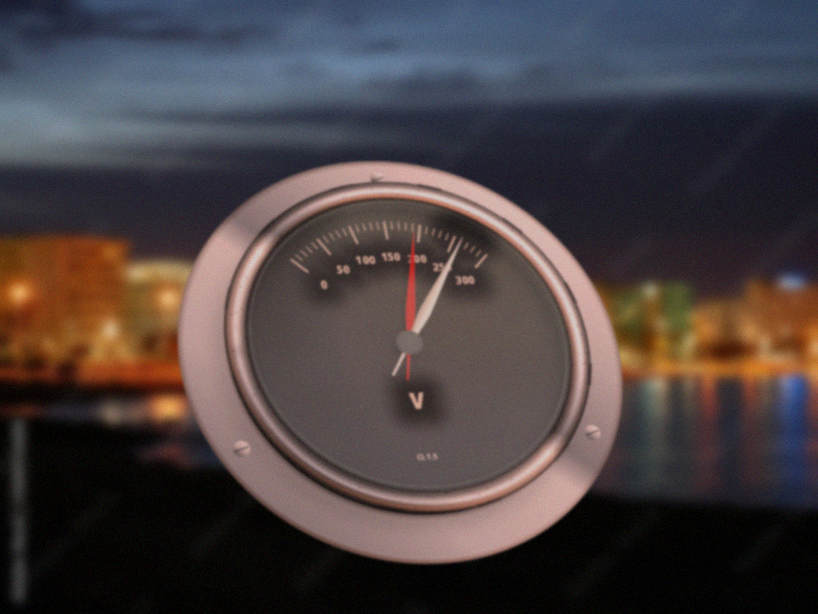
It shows 260; V
